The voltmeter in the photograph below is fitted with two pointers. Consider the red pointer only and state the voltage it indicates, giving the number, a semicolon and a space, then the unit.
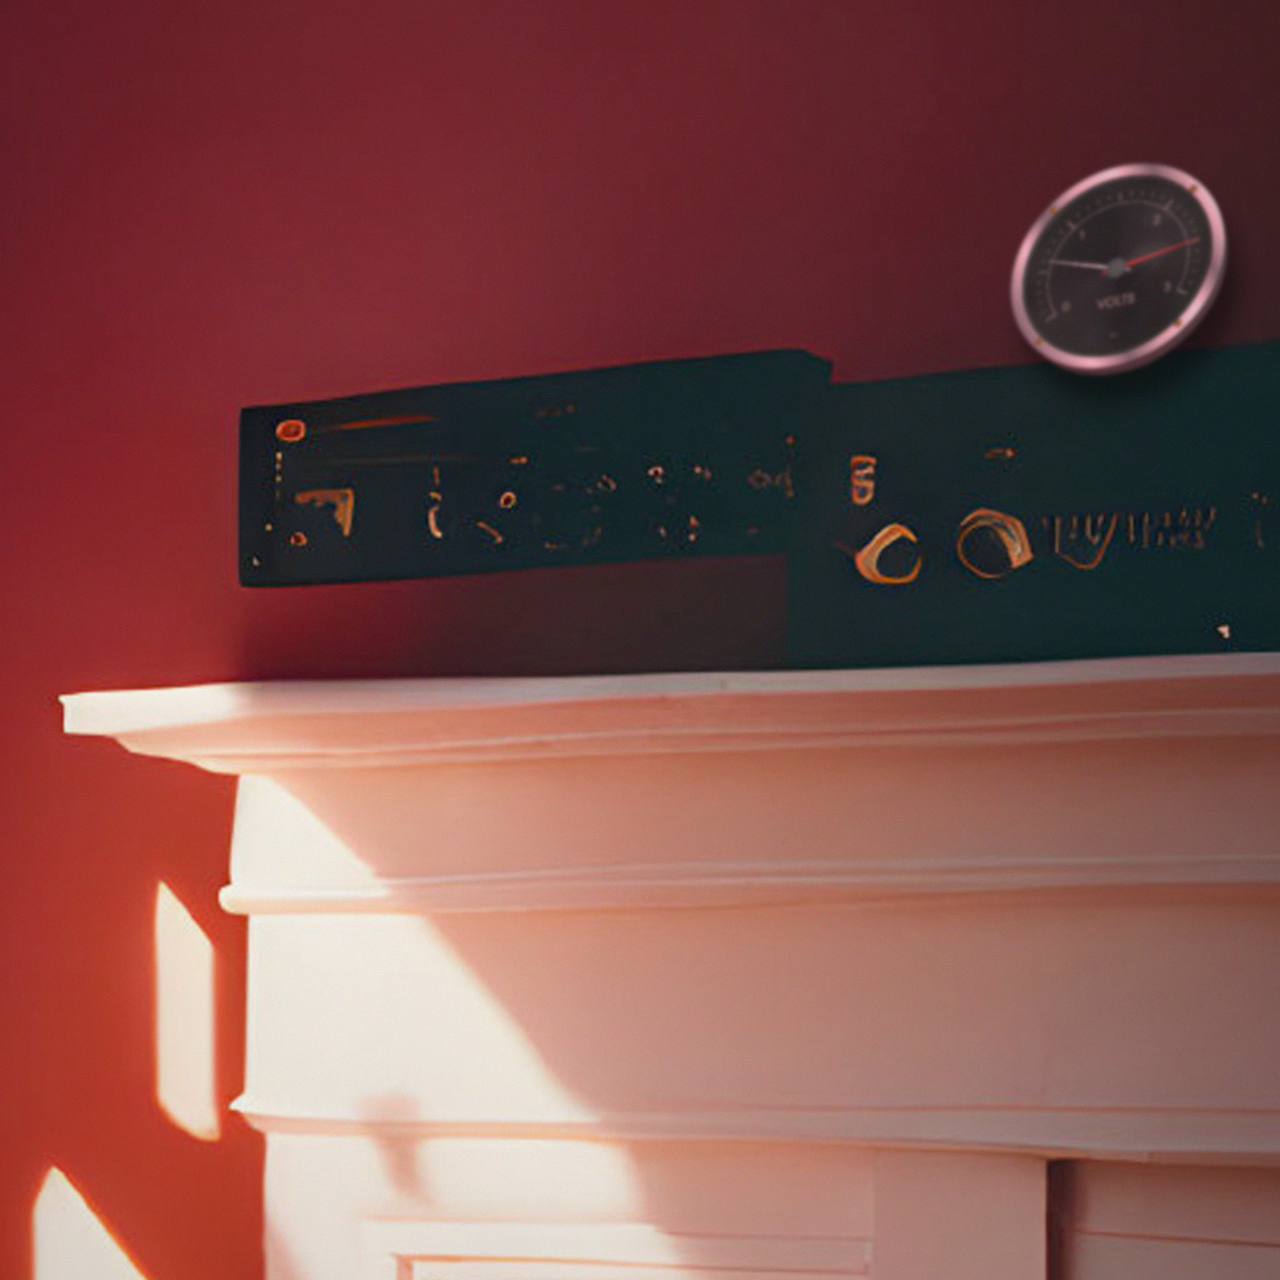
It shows 2.5; V
